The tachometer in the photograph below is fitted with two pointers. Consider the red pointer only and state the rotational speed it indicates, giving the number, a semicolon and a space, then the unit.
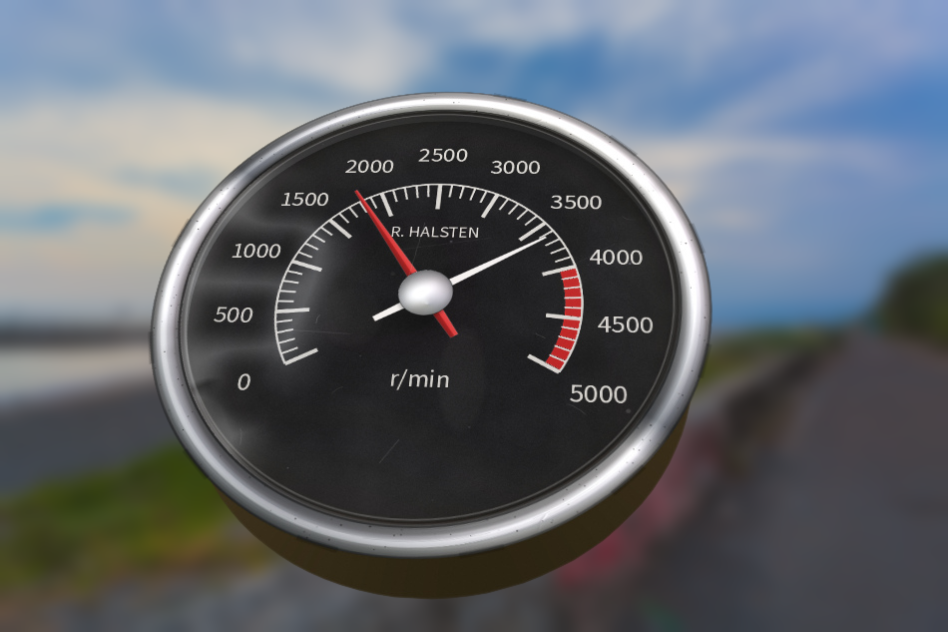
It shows 1800; rpm
